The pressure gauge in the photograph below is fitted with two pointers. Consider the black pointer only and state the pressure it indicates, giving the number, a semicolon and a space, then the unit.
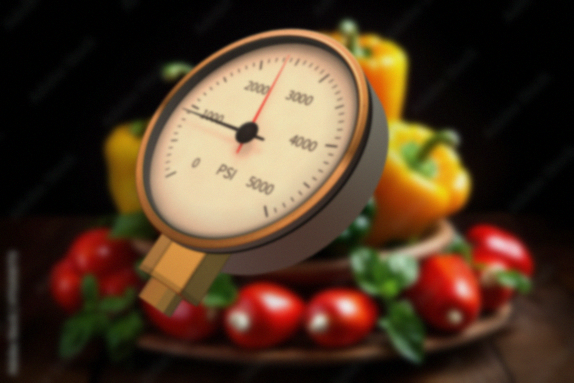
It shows 900; psi
